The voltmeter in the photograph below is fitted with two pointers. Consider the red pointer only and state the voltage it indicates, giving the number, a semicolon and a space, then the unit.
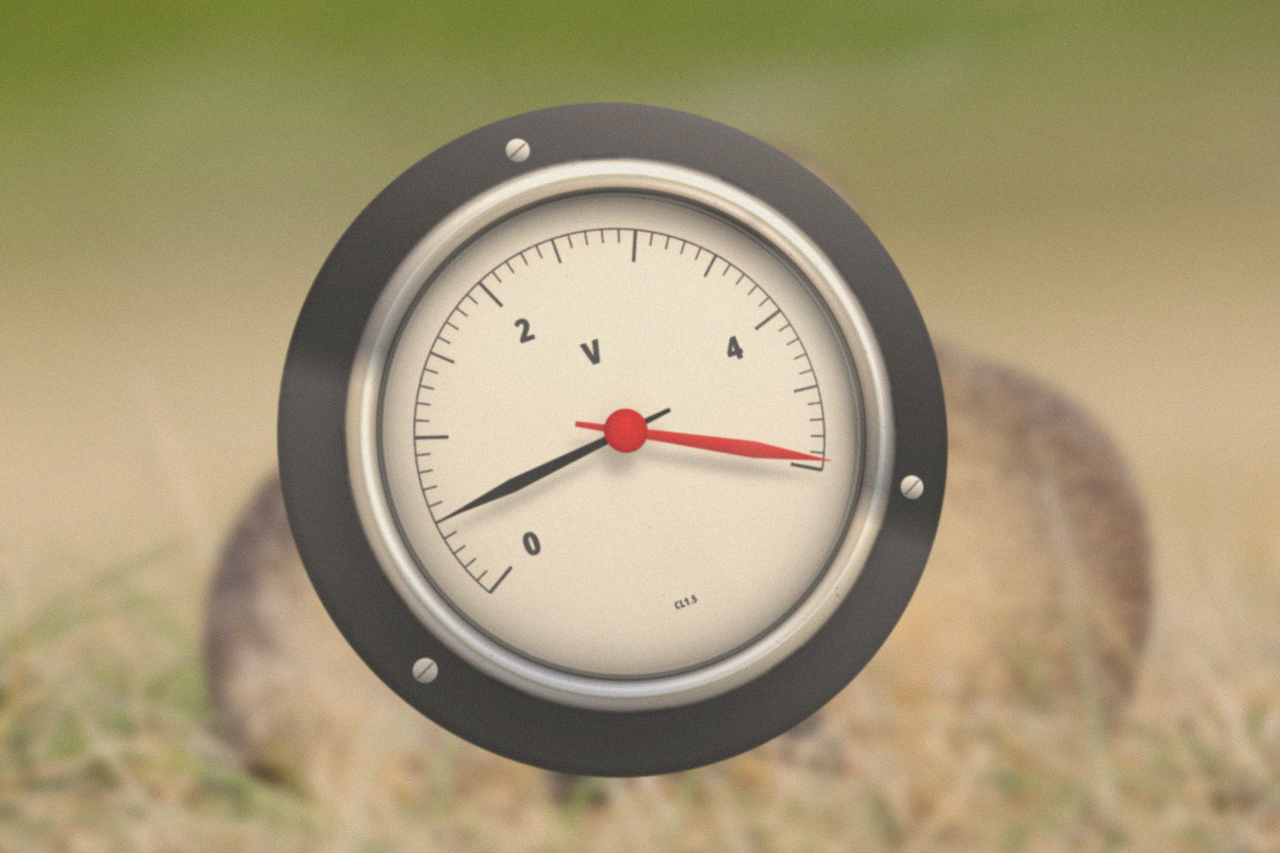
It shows 4.95; V
